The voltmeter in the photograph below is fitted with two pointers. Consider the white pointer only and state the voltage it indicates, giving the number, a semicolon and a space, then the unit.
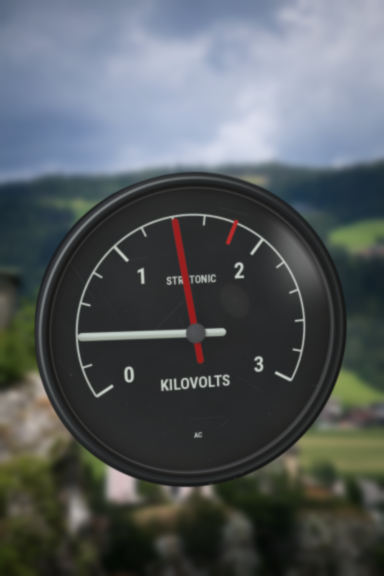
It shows 0.4; kV
